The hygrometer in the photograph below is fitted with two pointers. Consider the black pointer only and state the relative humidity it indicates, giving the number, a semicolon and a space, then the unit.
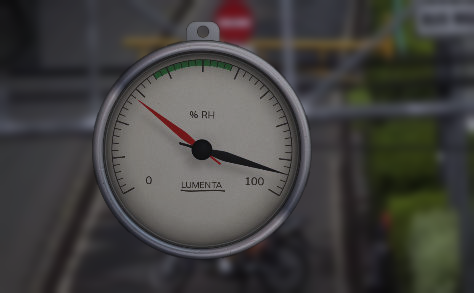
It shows 94; %
